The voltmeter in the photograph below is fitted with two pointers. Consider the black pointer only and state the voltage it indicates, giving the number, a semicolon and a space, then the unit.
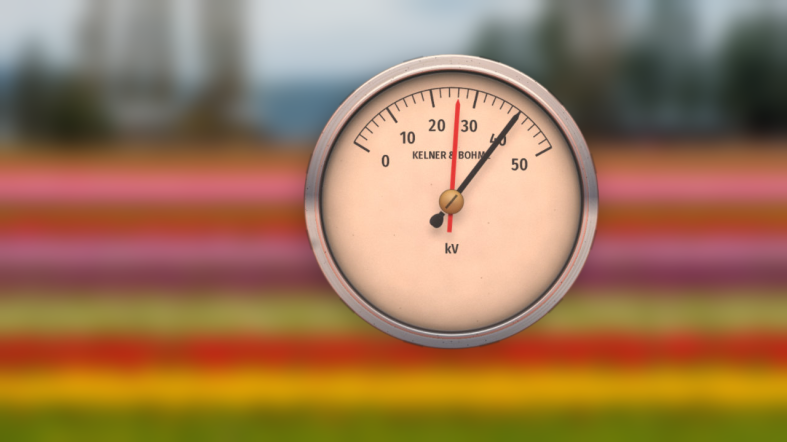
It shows 40; kV
